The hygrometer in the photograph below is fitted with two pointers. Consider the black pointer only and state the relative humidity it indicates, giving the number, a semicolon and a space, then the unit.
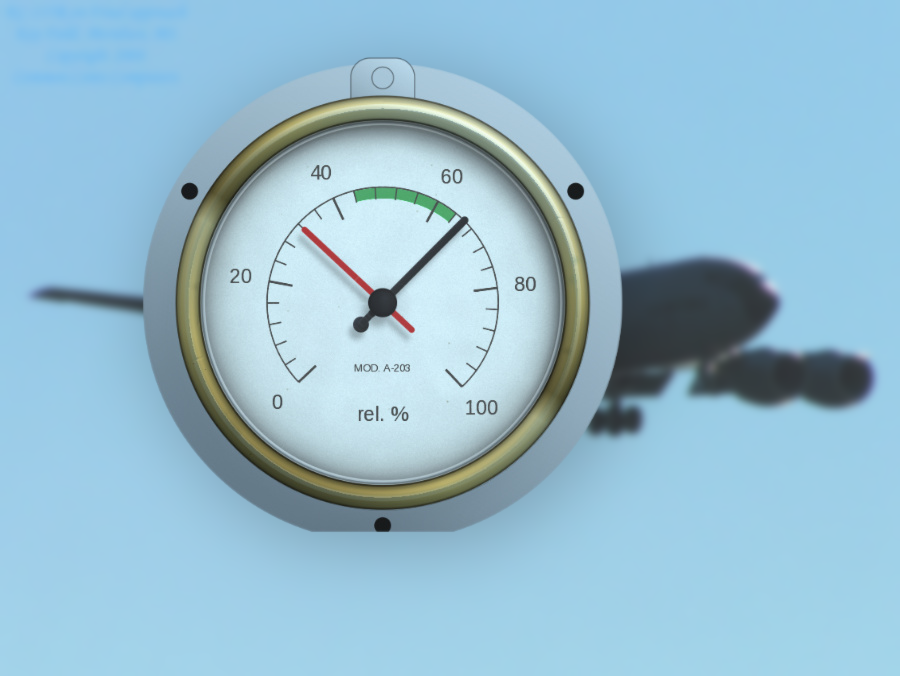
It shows 66; %
